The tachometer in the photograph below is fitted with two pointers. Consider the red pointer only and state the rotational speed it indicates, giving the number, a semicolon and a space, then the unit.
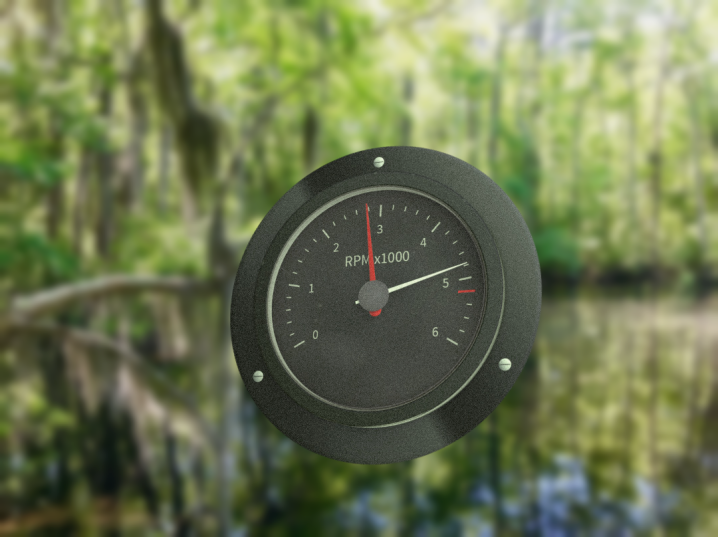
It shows 2800; rpm
